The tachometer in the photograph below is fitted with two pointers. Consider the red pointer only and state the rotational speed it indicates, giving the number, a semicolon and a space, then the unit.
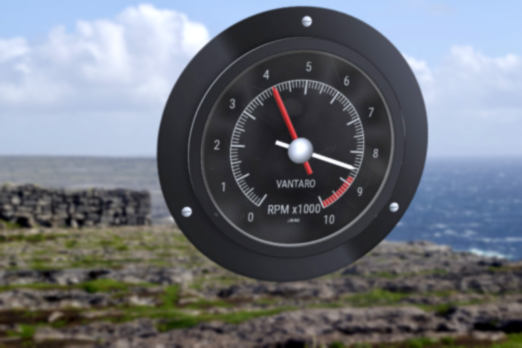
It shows 4000; rpm
